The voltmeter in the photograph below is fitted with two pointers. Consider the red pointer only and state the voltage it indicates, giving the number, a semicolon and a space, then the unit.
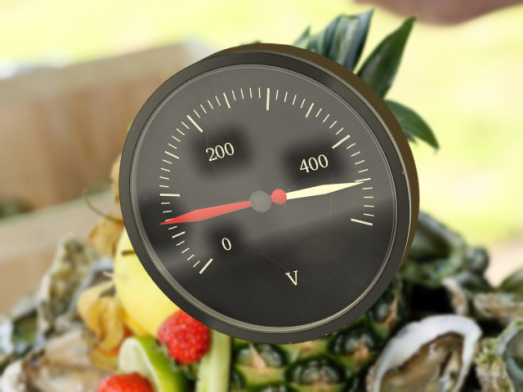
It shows 70; V
